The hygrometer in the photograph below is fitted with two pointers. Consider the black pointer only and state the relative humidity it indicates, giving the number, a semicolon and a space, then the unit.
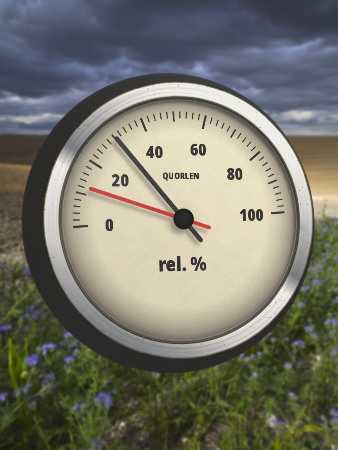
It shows 30; %
